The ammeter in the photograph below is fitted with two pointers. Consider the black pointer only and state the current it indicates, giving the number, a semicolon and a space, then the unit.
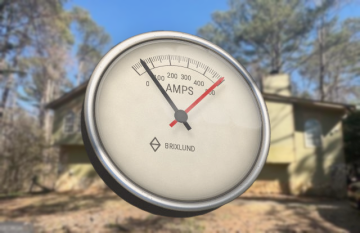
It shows 50; A
